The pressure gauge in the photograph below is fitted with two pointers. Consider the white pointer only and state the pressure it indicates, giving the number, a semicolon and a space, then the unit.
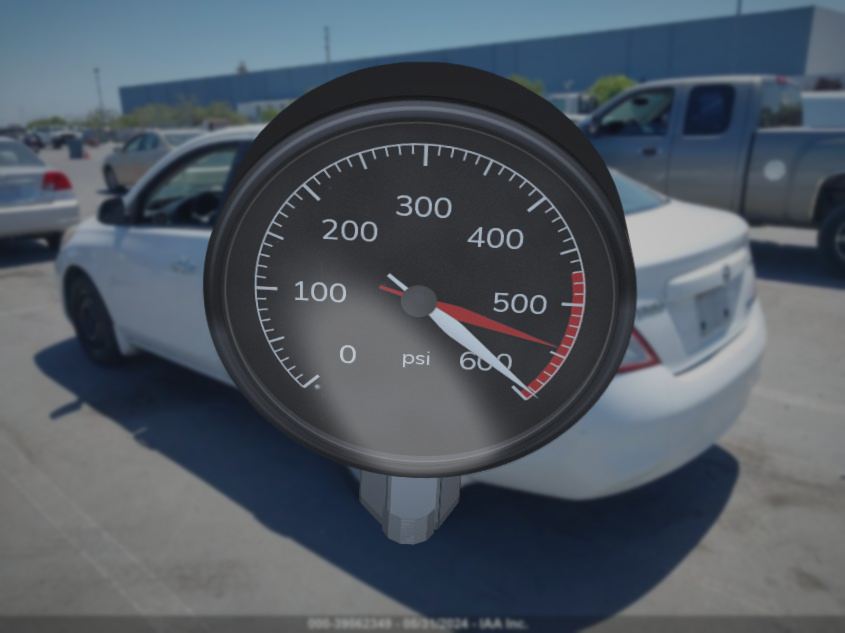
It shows 590; psi
